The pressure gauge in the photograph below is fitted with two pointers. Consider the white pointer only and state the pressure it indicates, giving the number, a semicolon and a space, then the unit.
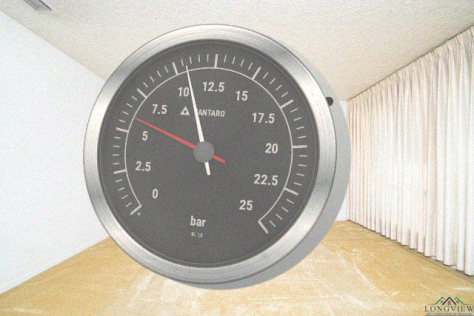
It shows 10.75; bar
